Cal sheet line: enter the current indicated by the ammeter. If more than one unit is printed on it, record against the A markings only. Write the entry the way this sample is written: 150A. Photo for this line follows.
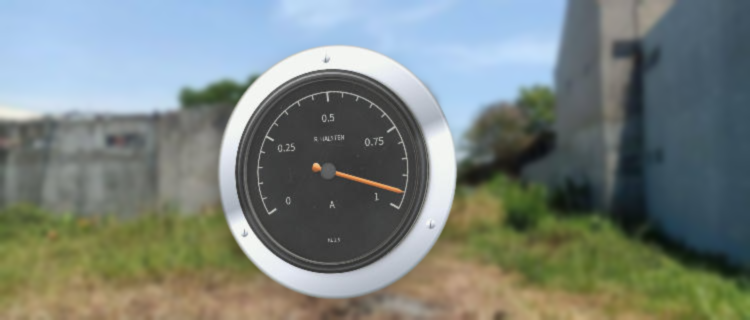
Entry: 0.95A
